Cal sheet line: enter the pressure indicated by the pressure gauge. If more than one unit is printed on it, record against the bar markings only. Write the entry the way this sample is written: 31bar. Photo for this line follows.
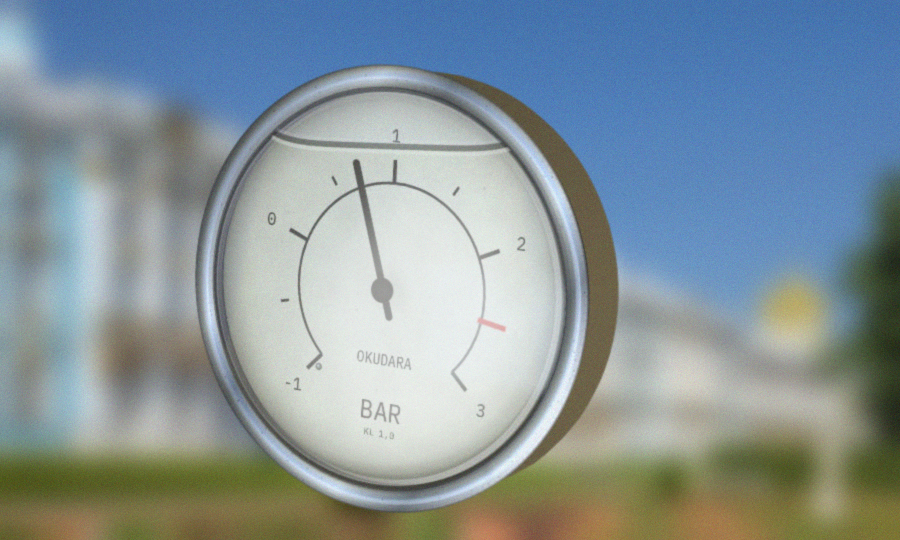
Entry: 0.75bar
